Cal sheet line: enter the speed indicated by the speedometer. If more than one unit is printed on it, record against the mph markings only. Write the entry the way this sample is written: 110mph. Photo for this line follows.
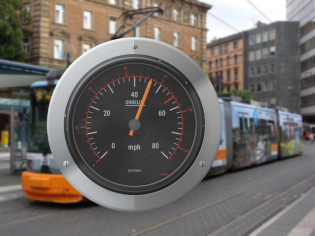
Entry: 46mph
